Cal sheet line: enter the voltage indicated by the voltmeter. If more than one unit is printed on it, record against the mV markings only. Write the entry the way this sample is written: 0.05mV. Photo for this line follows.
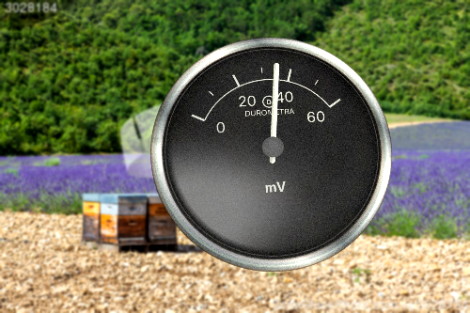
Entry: 35mV
